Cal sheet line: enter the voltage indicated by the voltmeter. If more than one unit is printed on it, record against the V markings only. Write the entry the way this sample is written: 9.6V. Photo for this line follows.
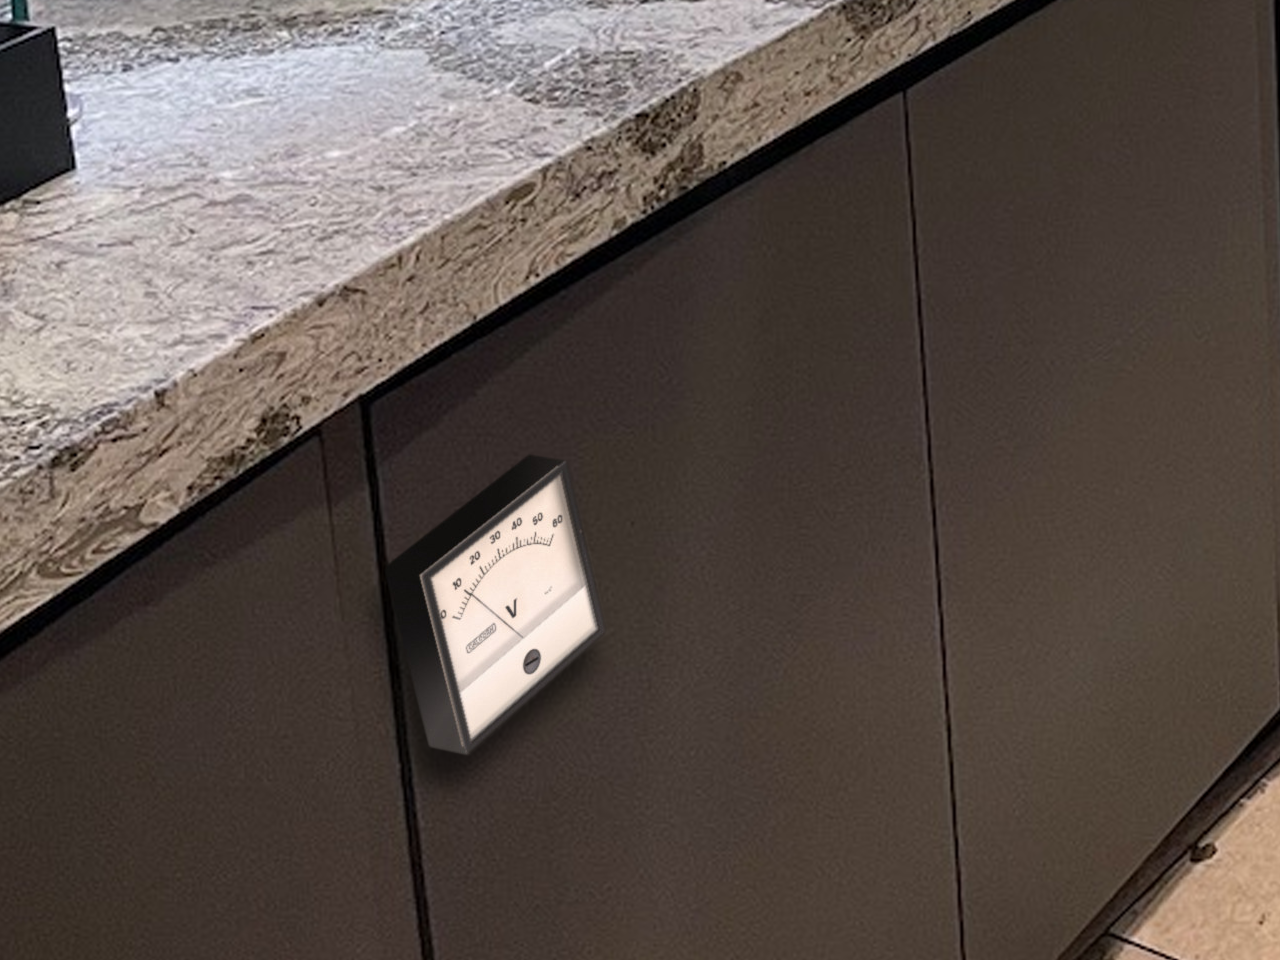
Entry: 10V
